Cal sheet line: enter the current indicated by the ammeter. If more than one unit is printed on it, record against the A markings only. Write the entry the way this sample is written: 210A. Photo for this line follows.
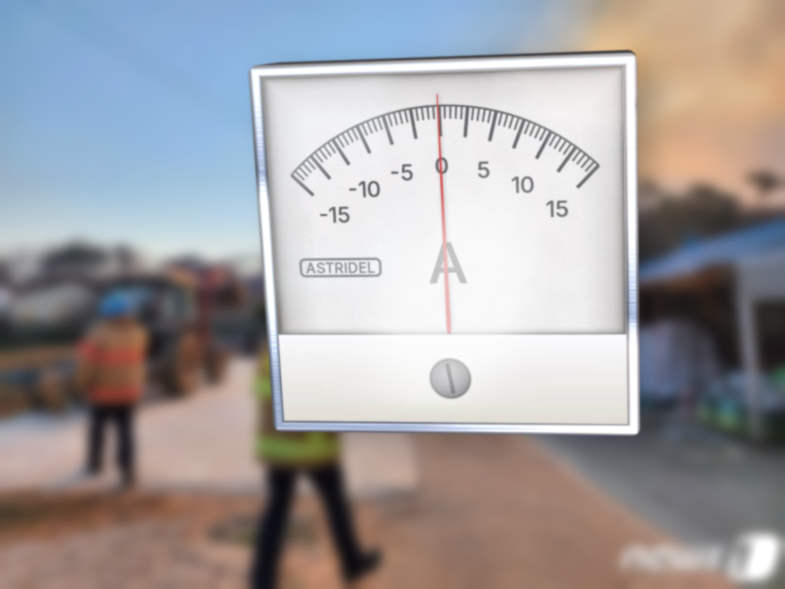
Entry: 0A
